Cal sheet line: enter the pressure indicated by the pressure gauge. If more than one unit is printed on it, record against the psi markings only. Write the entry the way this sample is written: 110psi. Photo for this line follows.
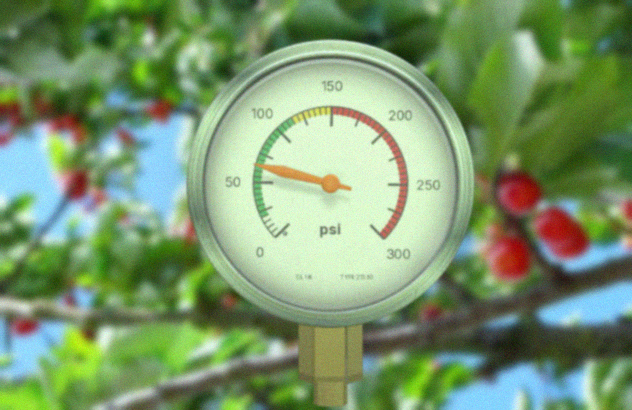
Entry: 65psi
